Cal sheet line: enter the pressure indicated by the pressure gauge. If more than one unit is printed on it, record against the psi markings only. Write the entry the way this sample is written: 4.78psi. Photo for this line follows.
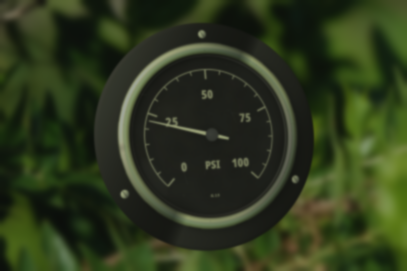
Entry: 22.5psi
